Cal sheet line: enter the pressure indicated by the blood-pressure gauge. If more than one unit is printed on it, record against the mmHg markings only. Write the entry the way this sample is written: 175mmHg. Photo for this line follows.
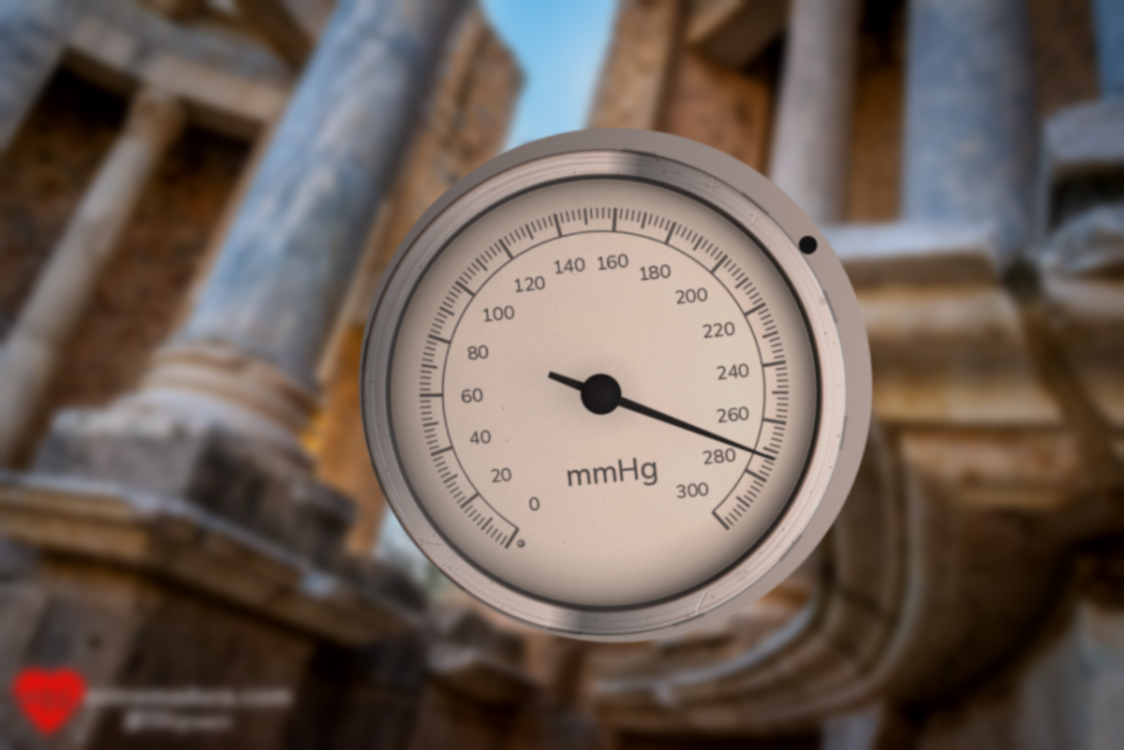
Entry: 272mmHg
